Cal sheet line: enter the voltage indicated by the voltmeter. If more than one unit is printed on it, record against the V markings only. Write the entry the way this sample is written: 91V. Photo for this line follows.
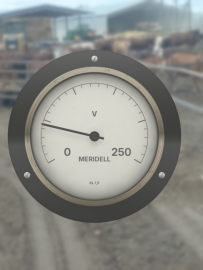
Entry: 45V
